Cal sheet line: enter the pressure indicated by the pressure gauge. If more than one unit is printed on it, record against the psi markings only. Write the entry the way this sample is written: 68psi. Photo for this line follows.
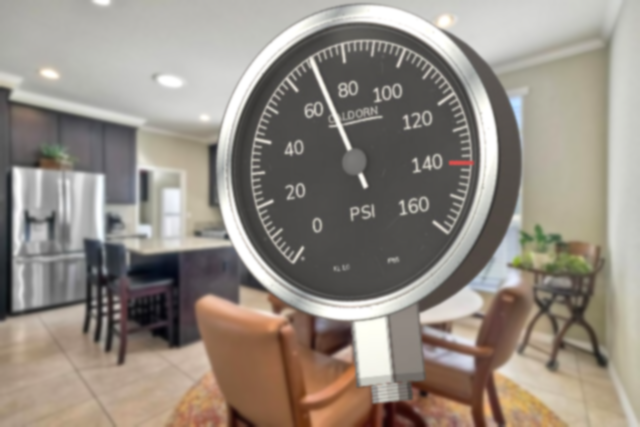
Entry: 70psi
